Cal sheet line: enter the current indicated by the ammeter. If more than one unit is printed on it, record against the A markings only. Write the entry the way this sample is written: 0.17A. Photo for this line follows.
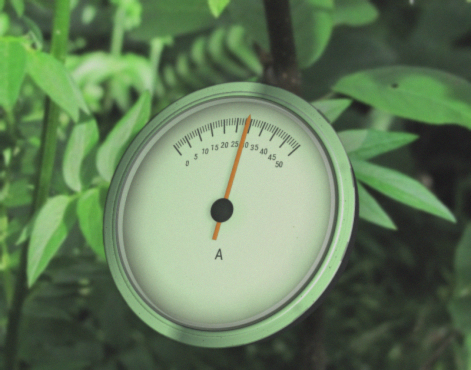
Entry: 30A
